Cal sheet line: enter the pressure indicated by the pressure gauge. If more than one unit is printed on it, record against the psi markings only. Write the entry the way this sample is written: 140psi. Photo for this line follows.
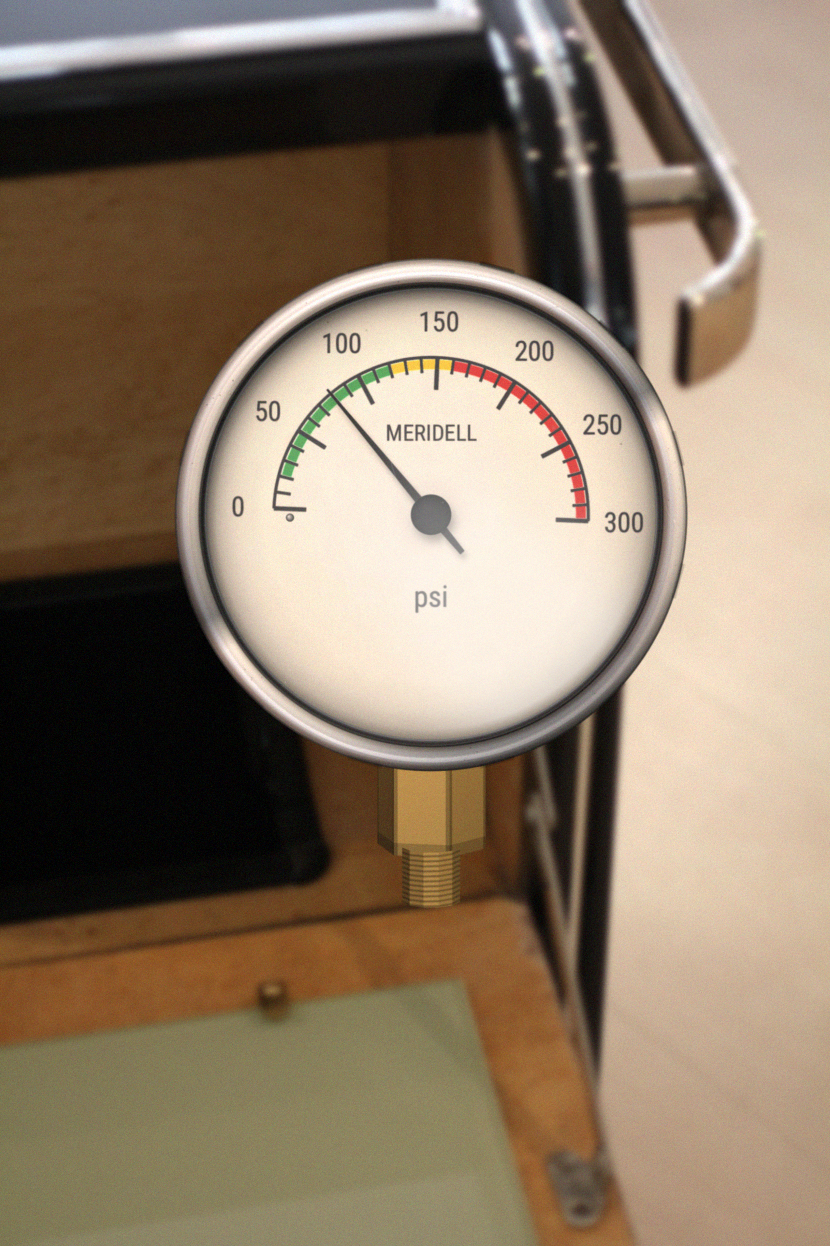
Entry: 80psi
